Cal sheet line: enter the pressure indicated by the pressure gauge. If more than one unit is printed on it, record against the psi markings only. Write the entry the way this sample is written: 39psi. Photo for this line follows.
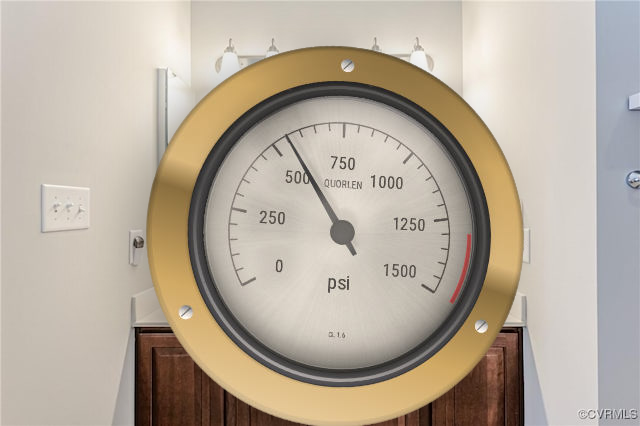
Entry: 550psi
